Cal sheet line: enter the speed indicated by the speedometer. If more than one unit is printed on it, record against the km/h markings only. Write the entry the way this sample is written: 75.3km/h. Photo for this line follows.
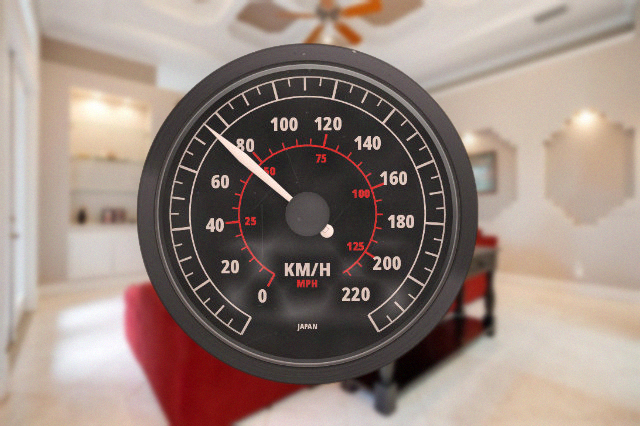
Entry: 75km/h
